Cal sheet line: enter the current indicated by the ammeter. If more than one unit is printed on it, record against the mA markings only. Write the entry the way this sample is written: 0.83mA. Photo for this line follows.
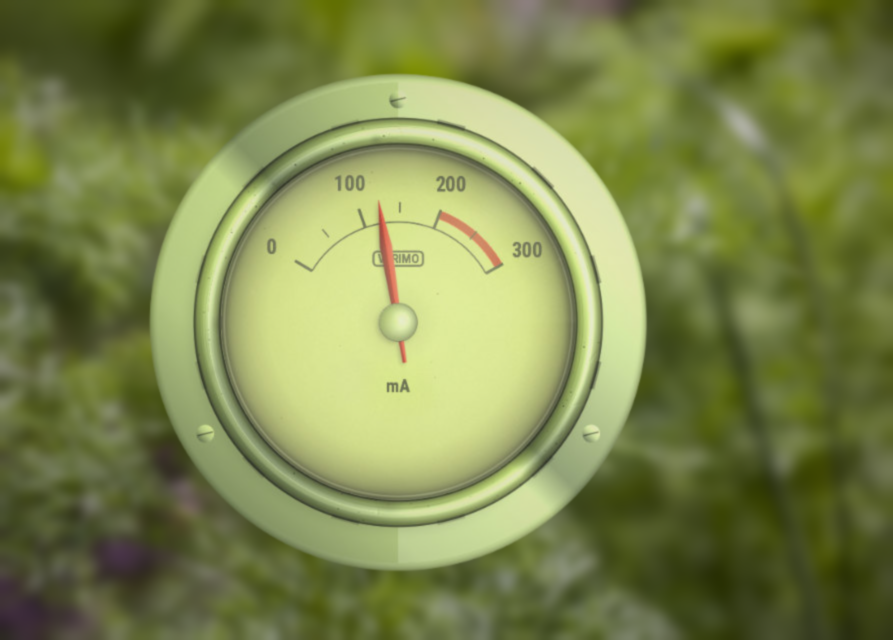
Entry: 125mA
